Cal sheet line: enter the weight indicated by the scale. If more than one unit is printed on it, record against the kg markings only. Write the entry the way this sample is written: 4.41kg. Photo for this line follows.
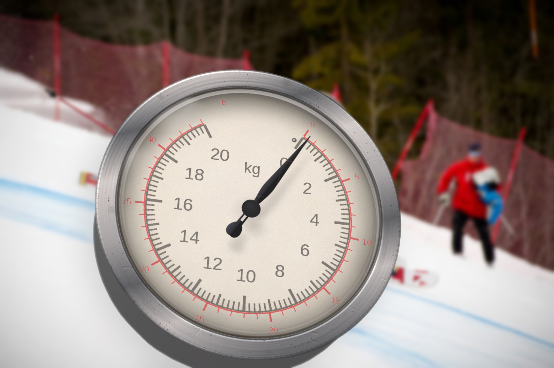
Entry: 0.2kg
